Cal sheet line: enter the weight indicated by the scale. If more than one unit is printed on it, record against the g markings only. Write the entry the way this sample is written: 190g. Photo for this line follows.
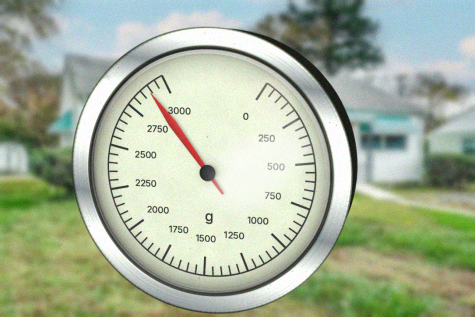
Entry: 2900g
